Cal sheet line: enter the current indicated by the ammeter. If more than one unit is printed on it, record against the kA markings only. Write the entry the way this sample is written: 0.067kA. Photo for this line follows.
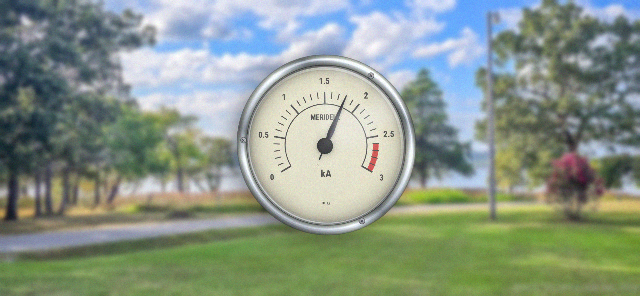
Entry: 1.8kA
